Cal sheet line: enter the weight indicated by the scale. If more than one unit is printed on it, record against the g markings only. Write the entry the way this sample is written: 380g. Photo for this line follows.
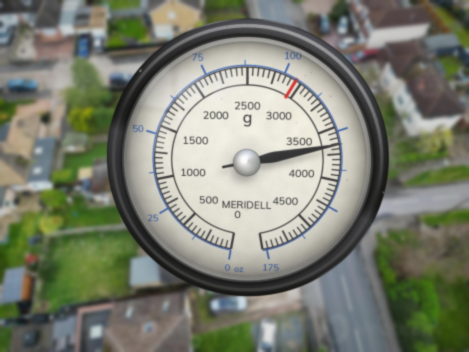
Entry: 3650g
